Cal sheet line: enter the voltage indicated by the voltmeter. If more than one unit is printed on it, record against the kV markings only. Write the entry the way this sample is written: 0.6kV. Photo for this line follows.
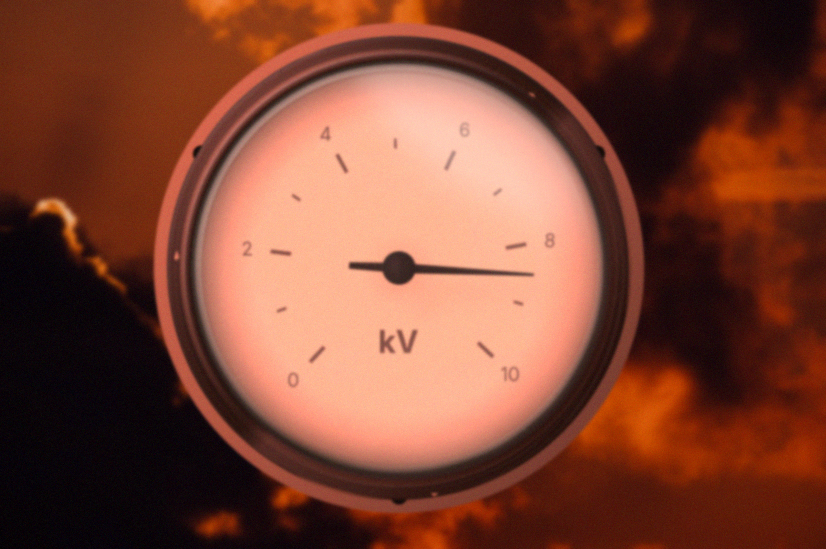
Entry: 8.5kV
